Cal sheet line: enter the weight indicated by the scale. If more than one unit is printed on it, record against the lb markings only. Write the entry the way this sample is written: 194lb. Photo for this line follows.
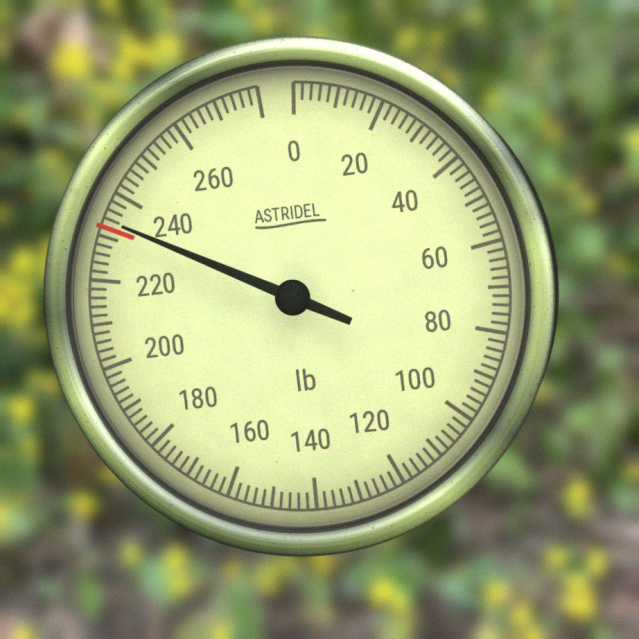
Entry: 234lb
